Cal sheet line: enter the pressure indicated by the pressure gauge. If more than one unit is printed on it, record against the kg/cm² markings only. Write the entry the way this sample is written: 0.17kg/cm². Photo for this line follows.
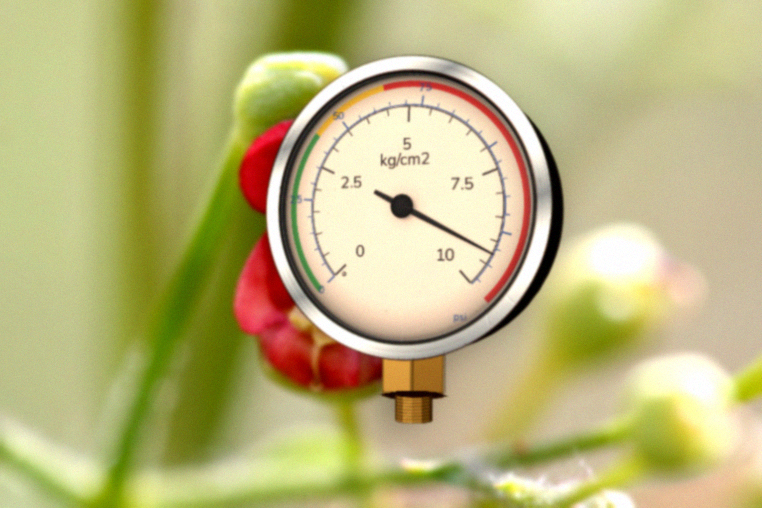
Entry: 9.25kg/cm²
